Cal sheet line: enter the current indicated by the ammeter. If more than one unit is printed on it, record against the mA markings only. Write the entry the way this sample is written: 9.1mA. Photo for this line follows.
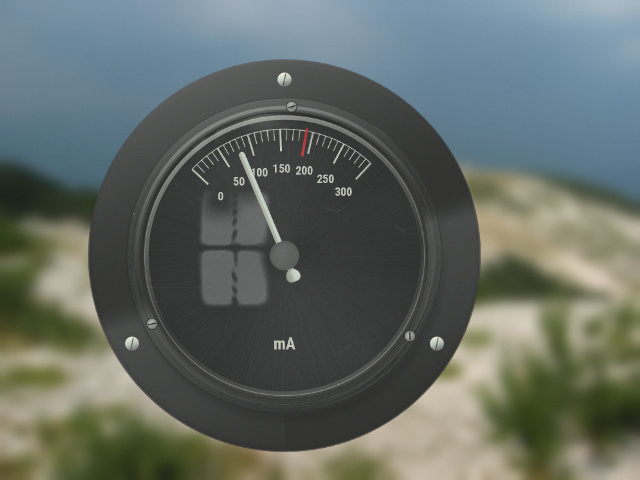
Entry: 80mA
